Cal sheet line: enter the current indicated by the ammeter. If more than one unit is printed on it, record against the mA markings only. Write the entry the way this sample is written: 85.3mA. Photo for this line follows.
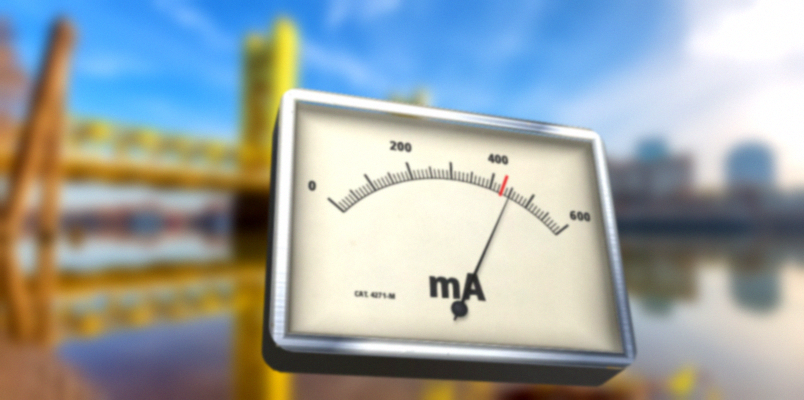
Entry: 450mA
